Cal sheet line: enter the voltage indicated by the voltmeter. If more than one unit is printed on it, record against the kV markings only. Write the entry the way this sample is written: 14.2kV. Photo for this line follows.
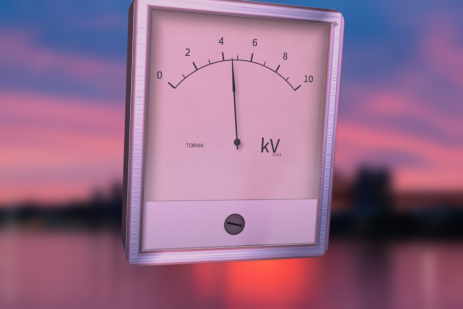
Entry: 4.5kV
